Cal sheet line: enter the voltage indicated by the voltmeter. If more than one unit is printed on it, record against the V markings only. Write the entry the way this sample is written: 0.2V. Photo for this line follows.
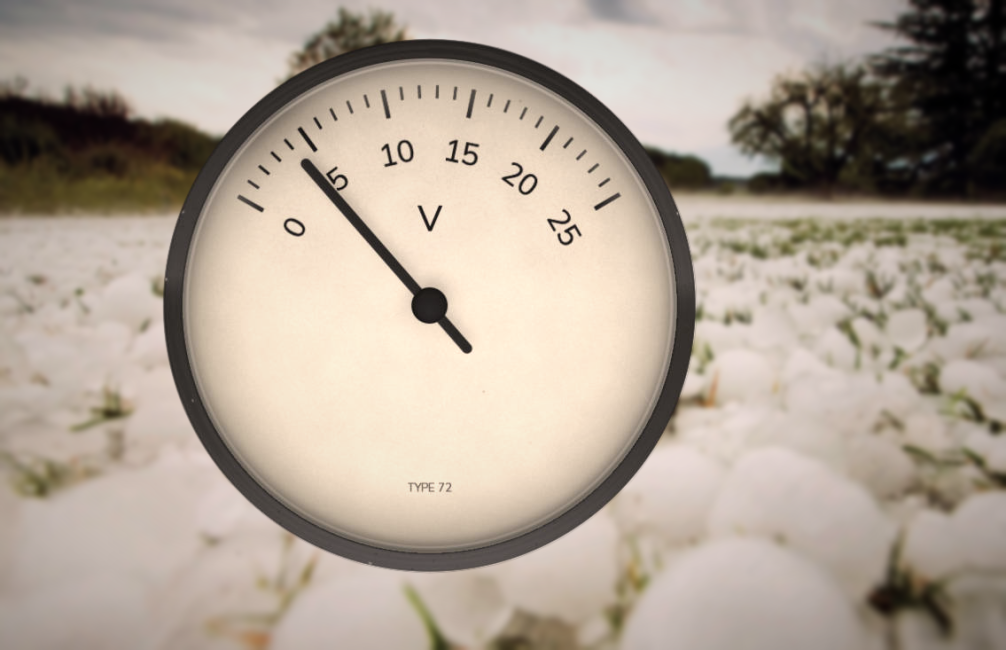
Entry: 4V
